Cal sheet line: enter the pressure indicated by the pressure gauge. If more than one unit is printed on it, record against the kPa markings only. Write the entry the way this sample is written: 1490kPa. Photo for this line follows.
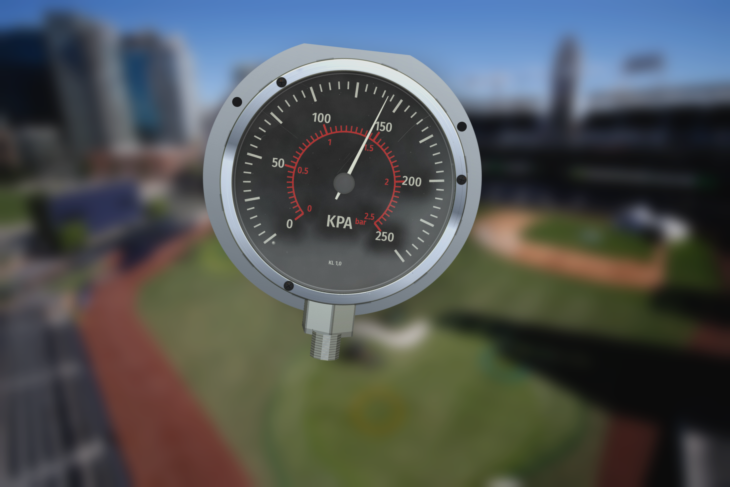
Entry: 142.5kPa
